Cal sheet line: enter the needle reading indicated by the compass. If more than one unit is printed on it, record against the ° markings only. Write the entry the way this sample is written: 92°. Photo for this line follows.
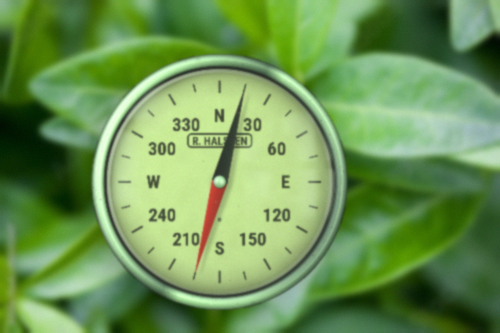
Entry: 195°
